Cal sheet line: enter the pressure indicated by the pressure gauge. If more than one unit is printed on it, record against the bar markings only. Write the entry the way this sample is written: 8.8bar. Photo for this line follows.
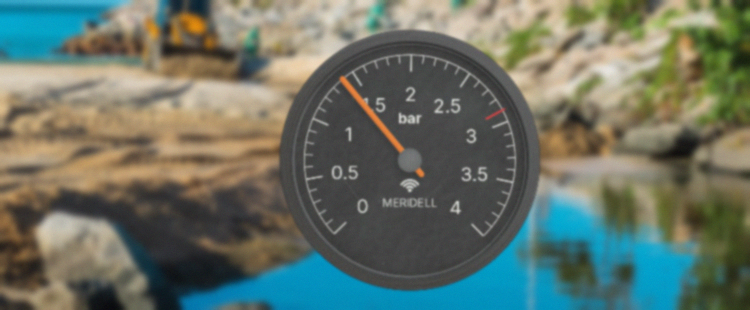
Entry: 1.4bar
